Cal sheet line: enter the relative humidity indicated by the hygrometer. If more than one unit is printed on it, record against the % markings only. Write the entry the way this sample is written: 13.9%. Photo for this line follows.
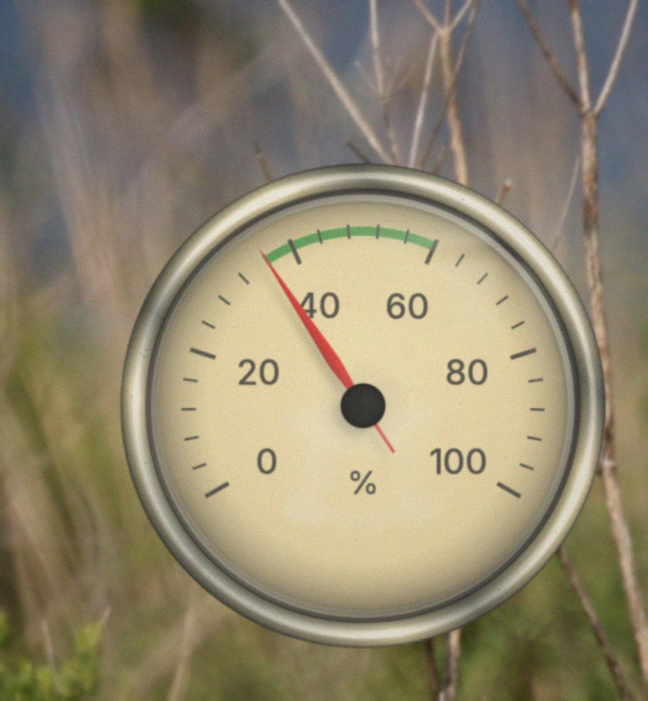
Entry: 36%
